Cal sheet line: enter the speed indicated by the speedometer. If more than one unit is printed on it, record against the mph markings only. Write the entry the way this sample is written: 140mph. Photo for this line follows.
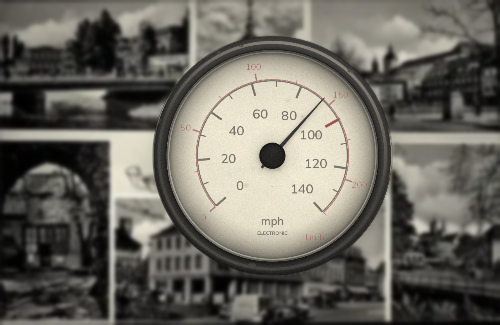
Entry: 90mph
